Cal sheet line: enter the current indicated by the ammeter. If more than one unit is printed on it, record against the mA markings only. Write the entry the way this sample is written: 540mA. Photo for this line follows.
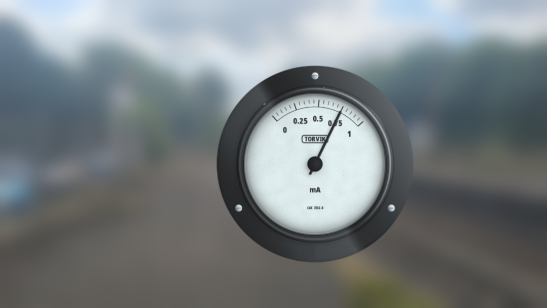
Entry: 0.75mA
